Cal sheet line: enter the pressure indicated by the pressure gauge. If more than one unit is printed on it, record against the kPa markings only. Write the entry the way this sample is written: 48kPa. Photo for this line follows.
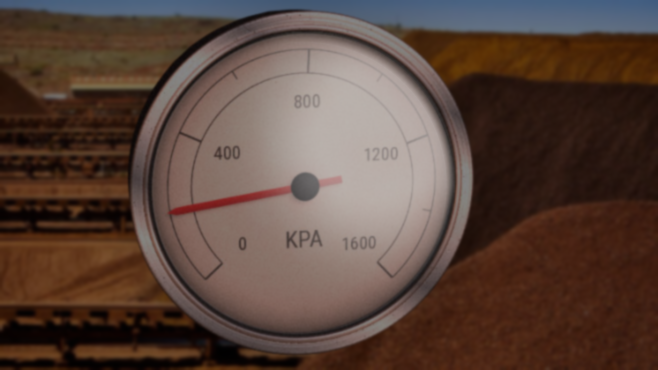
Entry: 200kPa
